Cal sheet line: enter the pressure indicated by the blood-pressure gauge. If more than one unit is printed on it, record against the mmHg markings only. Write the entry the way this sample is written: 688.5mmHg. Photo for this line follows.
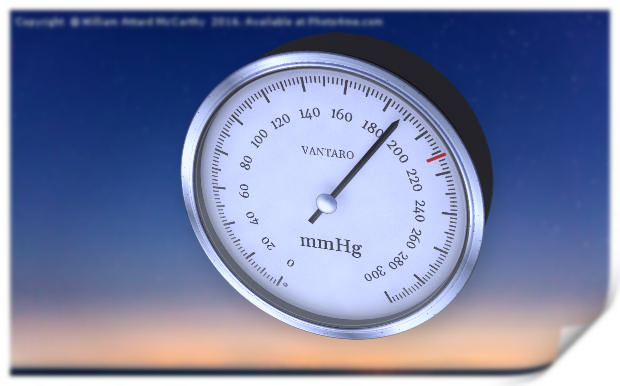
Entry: 188mmHg
